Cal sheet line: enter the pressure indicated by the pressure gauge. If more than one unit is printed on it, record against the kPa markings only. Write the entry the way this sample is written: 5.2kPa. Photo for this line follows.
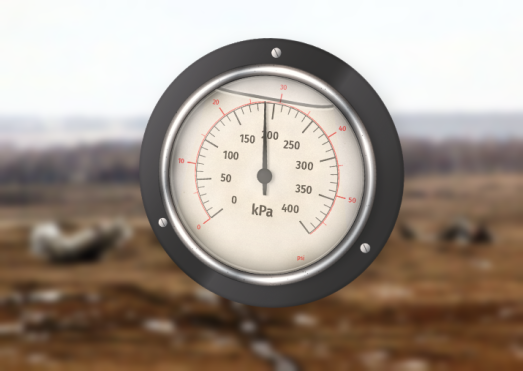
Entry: 190kPa
